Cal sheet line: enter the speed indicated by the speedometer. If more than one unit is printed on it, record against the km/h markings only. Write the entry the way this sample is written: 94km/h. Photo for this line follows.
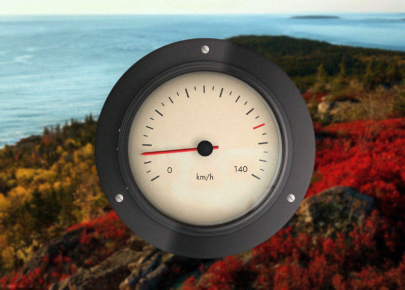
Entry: 15km/h
